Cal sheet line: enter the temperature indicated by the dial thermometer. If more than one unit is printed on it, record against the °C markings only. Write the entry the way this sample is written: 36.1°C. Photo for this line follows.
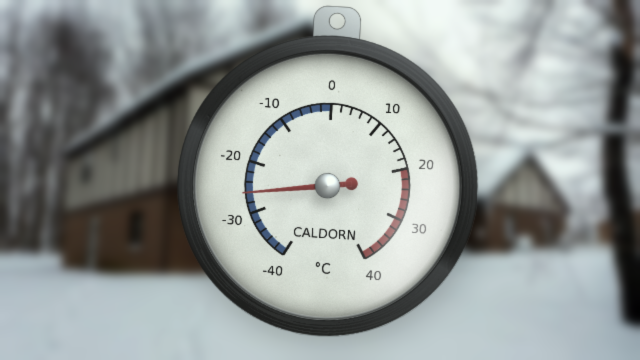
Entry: -26°C
